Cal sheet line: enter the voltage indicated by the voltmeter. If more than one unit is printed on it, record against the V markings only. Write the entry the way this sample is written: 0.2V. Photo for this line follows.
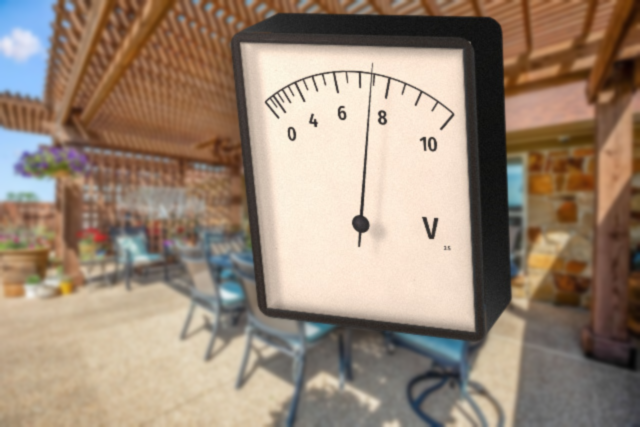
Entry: 7.5V
